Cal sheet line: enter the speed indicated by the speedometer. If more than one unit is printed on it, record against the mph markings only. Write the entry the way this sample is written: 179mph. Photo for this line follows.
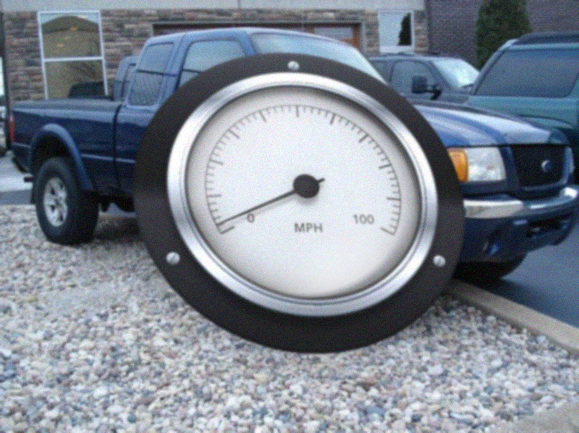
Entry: 2mph
